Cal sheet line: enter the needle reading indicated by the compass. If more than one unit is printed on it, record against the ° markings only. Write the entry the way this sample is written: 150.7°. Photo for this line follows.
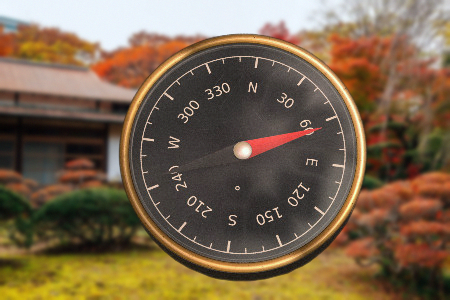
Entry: 65°
